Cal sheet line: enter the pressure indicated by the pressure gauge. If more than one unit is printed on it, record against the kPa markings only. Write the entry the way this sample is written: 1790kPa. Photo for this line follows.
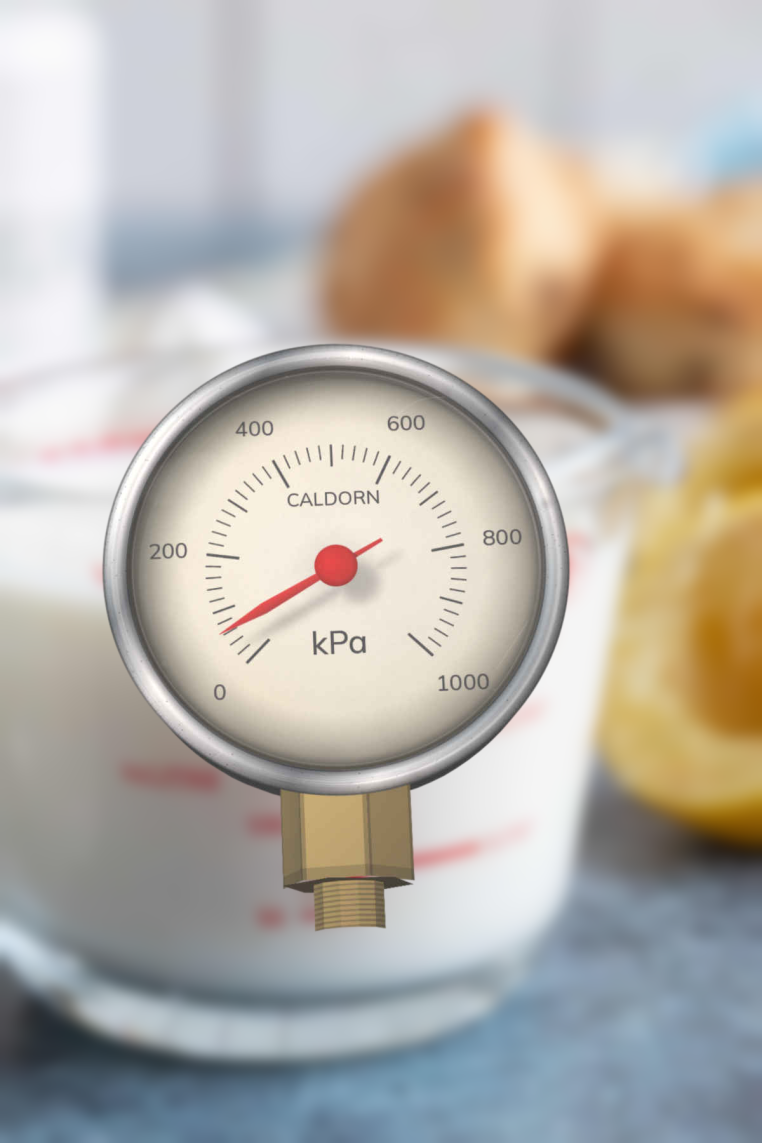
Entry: 60kPa
